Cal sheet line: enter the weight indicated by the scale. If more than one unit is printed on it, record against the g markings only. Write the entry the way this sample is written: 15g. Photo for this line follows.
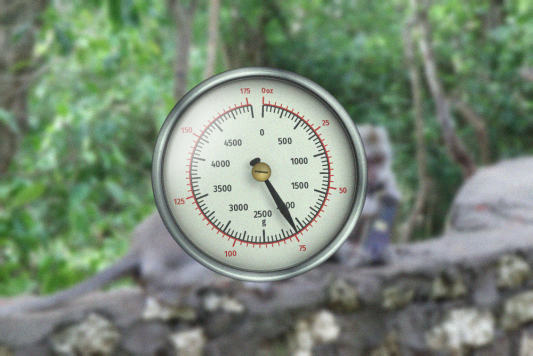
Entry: 2100g
